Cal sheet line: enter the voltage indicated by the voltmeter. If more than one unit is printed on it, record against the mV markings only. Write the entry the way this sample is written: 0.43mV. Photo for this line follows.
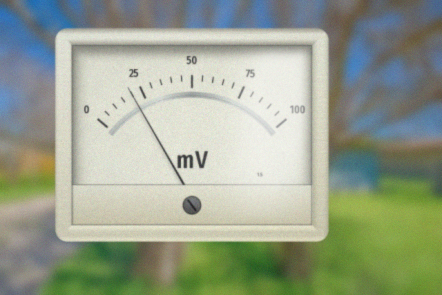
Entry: 20mV
